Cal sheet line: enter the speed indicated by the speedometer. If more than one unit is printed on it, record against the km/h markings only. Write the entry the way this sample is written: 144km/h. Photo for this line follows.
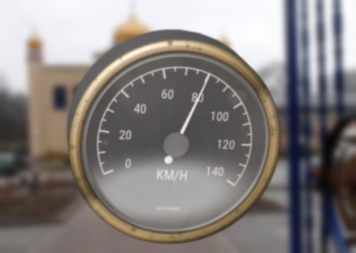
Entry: 80km/h
